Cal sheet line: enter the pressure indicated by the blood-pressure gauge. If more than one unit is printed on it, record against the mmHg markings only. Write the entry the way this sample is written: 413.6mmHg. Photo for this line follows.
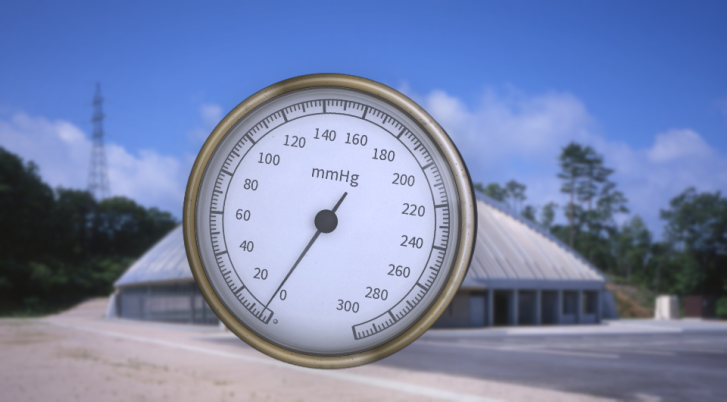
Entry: 4mmHg
